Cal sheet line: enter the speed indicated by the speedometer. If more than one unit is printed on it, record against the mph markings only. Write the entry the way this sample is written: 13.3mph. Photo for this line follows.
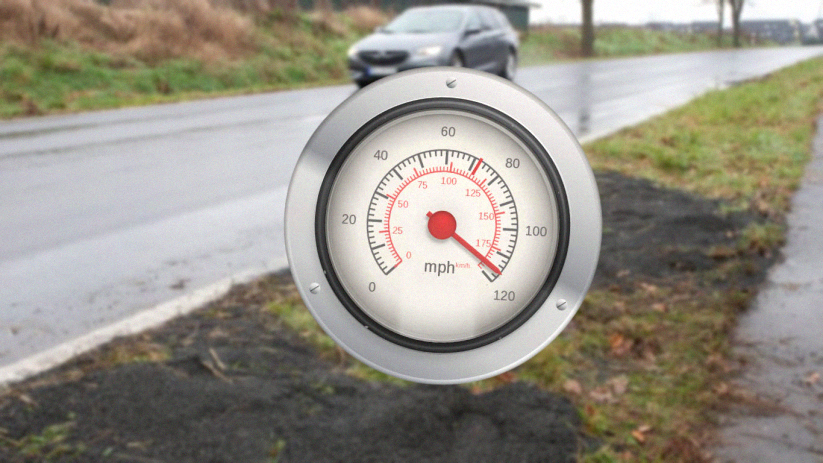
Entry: 116mph
